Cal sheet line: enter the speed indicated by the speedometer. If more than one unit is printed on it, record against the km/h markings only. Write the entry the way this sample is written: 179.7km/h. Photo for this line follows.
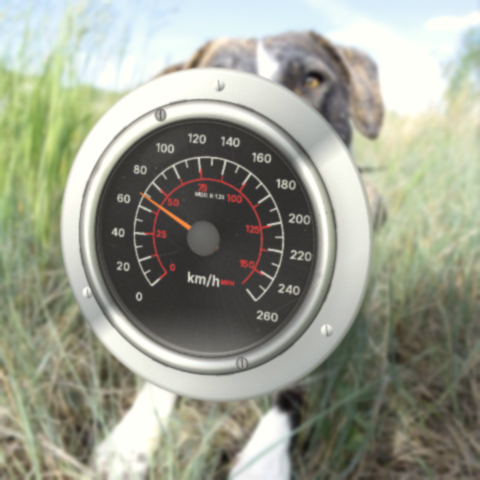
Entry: 70km/h
